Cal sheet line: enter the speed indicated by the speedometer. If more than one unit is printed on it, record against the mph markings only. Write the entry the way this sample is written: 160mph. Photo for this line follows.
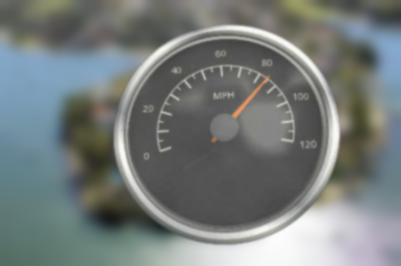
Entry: 85mph
